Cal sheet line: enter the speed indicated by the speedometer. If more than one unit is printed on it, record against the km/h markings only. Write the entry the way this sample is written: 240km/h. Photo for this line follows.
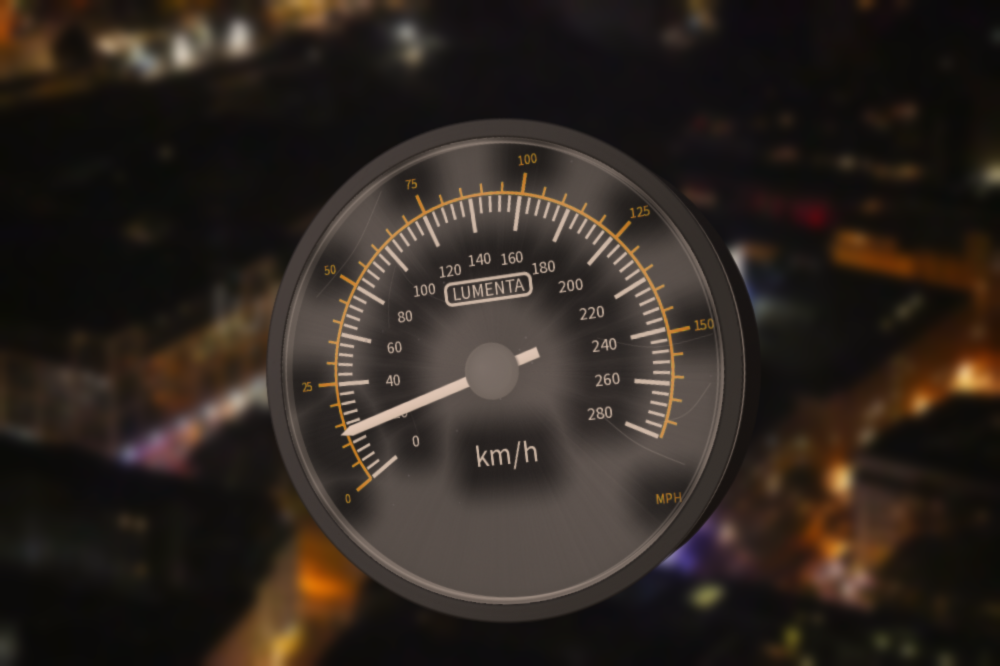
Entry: 20km/h
